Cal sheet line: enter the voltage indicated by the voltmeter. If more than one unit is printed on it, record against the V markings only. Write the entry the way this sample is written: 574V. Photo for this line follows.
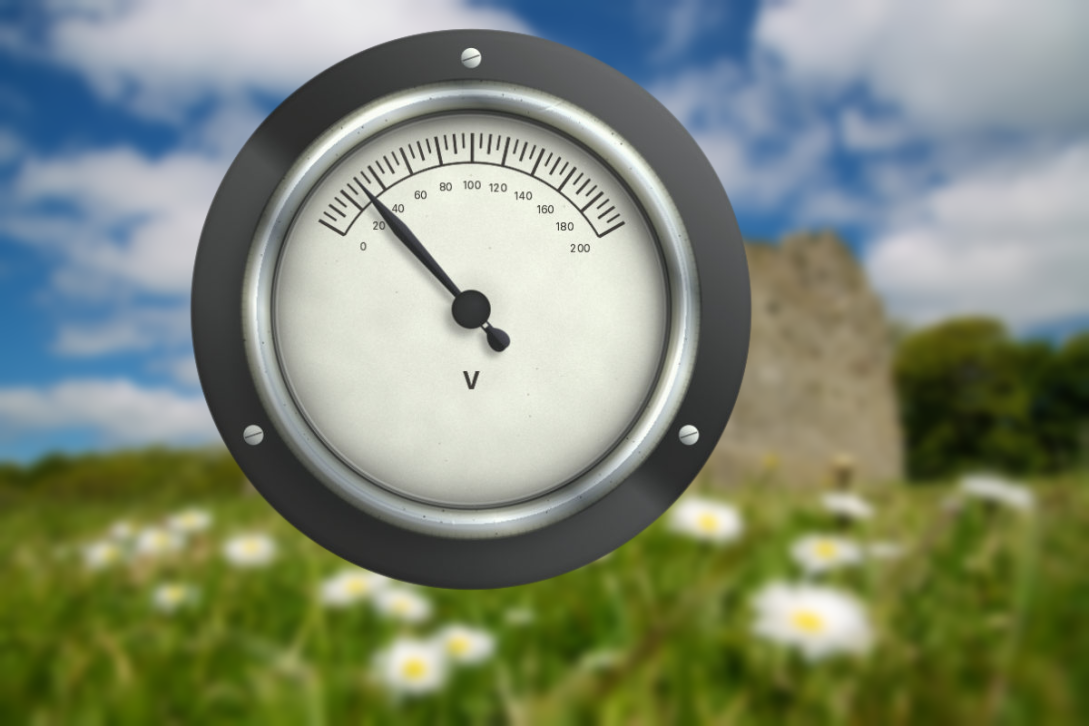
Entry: 30V
